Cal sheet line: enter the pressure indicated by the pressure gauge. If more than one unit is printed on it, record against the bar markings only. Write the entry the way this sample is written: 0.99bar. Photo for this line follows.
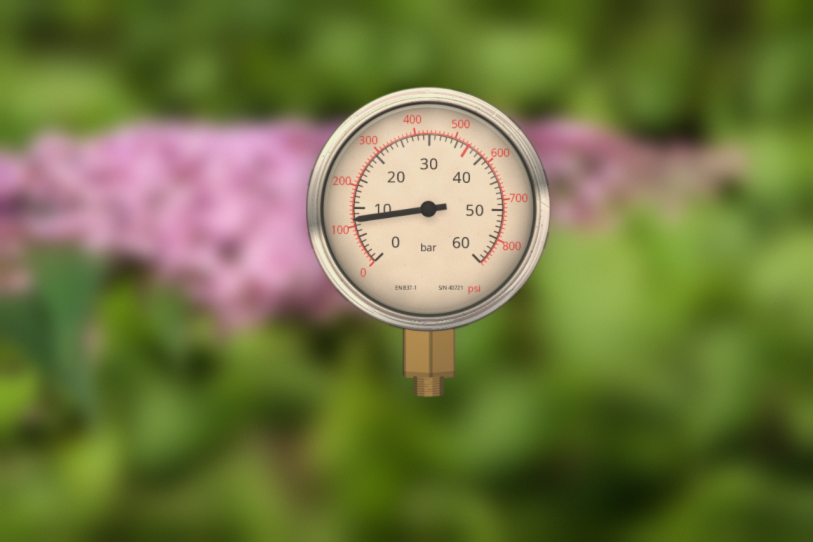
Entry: 8bar
